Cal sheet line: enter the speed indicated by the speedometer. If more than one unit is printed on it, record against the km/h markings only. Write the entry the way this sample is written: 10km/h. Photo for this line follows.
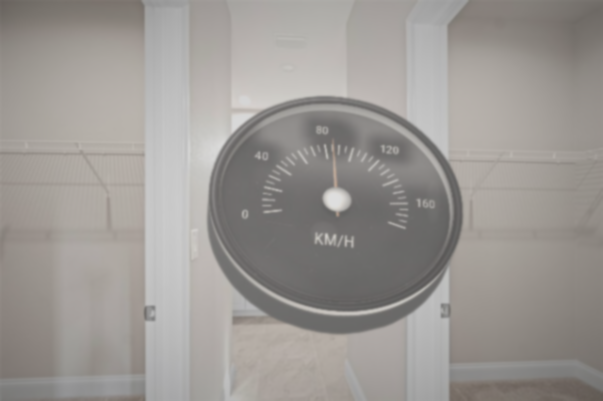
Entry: 85km/h
